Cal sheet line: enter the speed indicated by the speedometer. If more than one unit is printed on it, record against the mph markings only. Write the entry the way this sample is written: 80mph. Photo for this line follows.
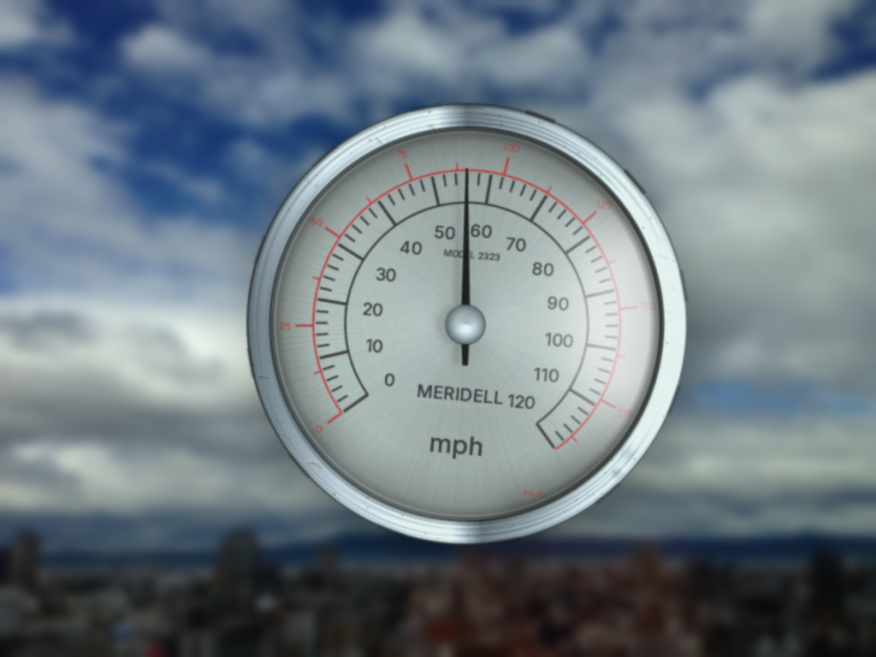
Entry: 56mph
